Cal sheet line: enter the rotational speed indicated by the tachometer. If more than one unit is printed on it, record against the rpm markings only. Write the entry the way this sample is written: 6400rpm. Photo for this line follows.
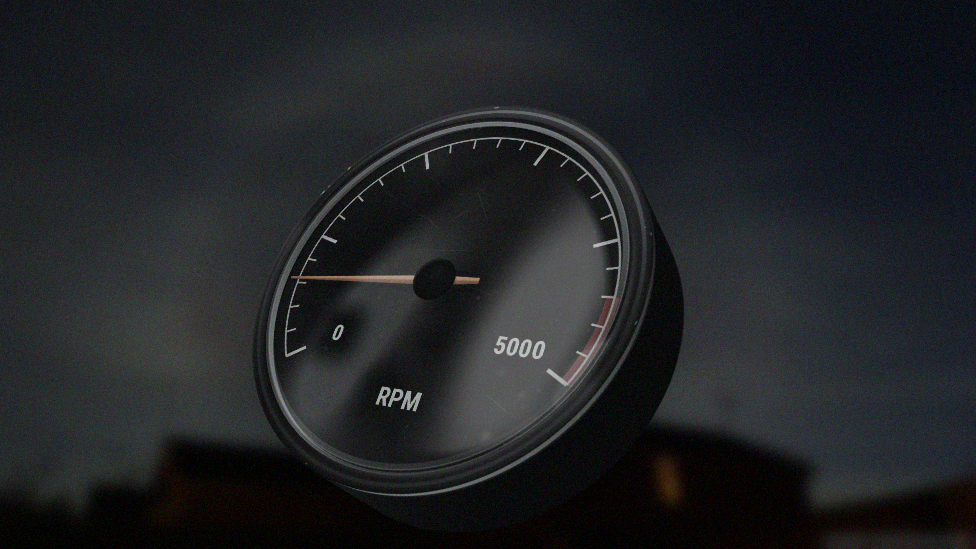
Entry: 600rpm
